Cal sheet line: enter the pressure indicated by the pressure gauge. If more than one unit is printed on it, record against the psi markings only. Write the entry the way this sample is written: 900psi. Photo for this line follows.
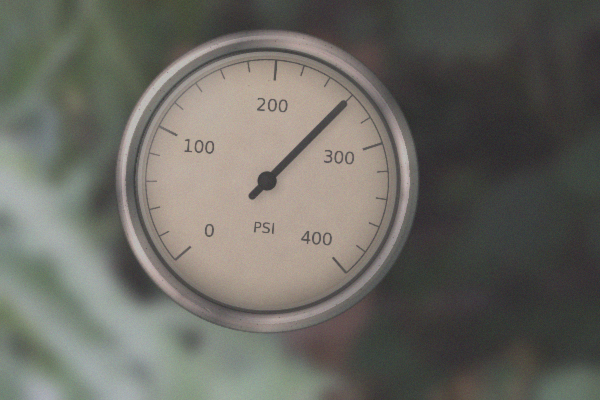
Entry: 260psi
